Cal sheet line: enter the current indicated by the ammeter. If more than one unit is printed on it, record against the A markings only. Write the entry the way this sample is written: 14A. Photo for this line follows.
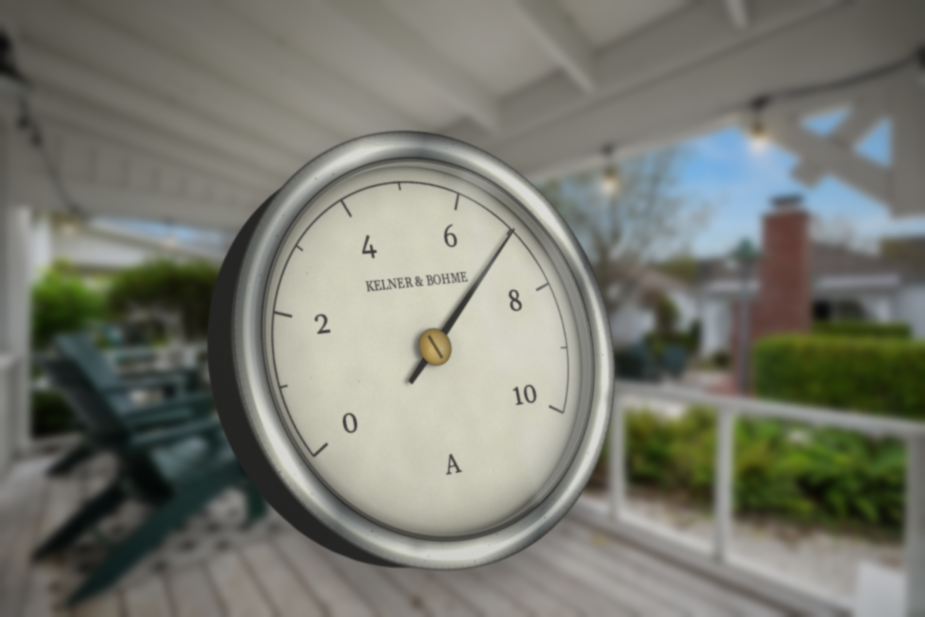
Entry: 7A
